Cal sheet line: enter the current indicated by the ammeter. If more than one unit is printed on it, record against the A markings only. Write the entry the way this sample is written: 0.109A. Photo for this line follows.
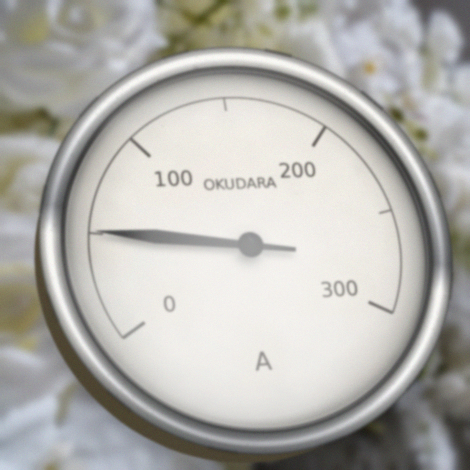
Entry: 50A
